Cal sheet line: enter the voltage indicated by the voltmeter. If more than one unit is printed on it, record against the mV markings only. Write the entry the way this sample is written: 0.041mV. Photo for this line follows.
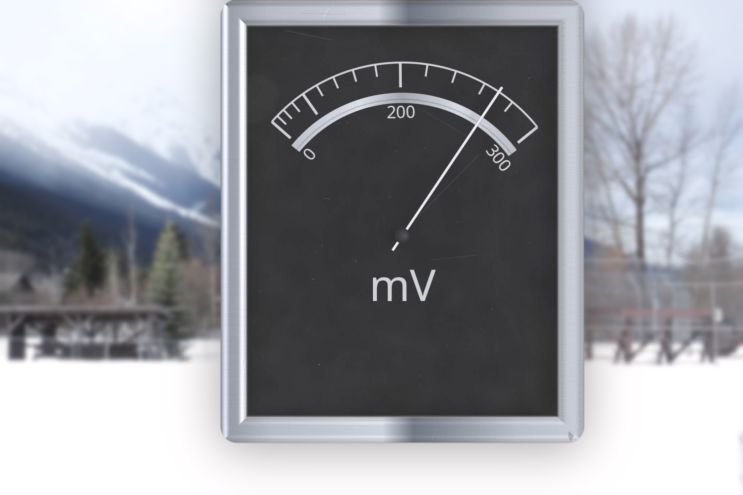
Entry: 270mV
